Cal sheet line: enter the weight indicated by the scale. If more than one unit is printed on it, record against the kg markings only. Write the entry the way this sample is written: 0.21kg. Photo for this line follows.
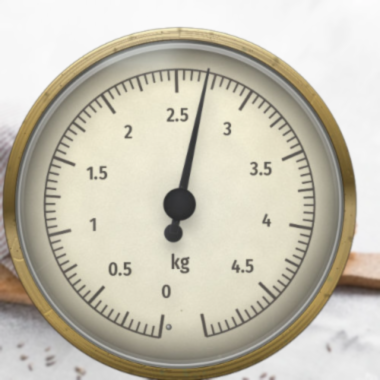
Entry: 2.7kg
